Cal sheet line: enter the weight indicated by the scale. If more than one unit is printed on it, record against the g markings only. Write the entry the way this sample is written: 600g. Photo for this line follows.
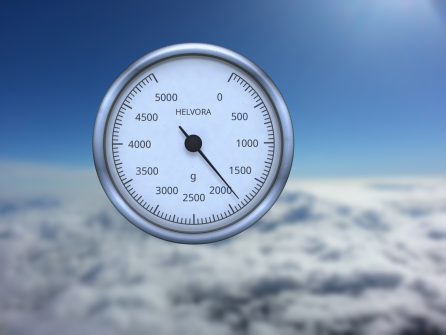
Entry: 1850g
